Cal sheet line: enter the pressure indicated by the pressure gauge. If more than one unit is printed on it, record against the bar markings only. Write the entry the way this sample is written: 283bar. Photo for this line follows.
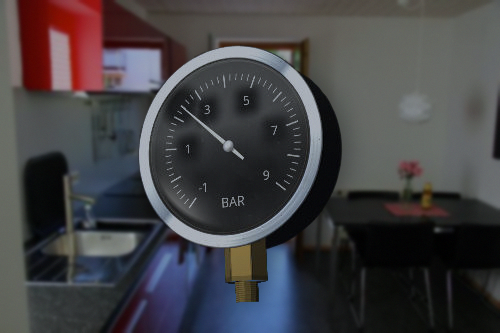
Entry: 2.4bar
